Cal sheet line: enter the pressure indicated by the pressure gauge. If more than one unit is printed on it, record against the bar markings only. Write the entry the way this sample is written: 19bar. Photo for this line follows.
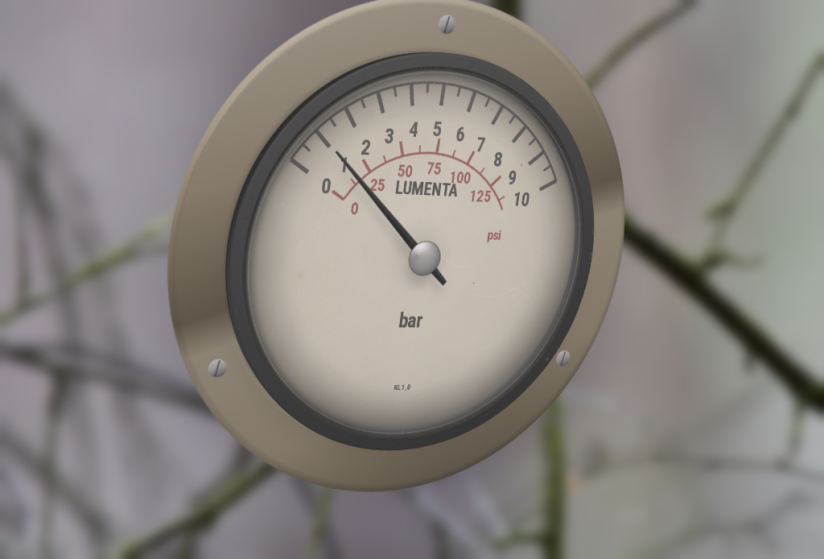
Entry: 1bar
